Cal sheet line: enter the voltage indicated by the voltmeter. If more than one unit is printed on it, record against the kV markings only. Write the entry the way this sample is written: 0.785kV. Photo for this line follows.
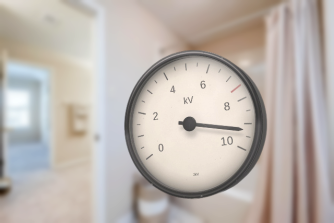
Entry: 9.25kV
